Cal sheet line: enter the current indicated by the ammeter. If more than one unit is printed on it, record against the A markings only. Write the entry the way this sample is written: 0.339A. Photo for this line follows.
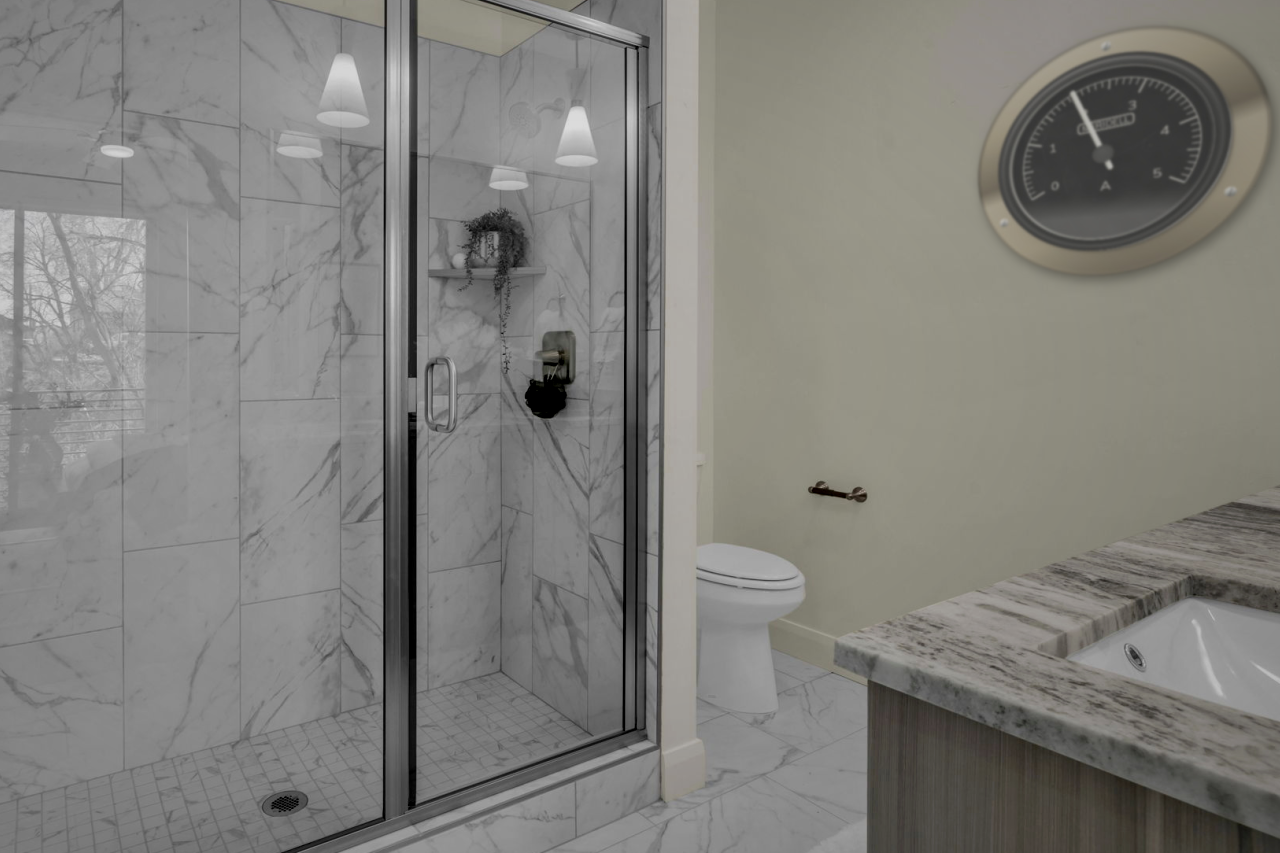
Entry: 2A
